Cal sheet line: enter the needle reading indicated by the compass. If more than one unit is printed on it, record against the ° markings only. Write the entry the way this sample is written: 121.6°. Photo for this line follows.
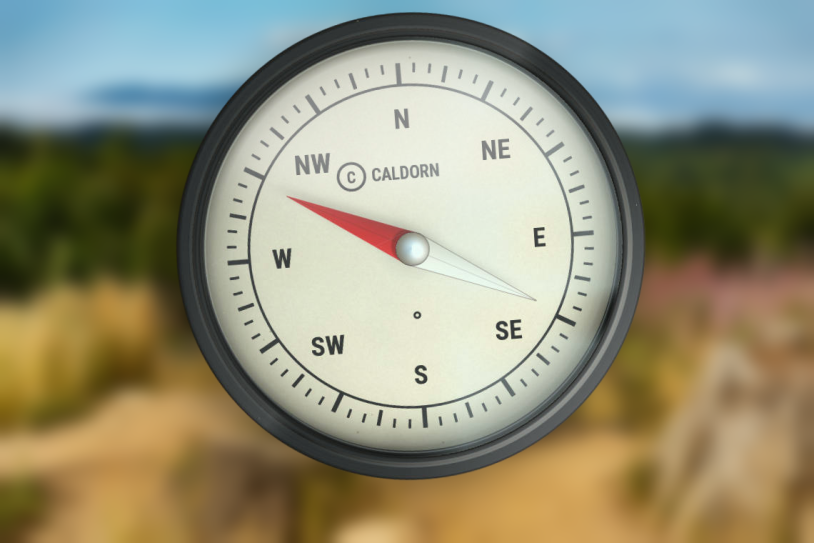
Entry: 297.5°
